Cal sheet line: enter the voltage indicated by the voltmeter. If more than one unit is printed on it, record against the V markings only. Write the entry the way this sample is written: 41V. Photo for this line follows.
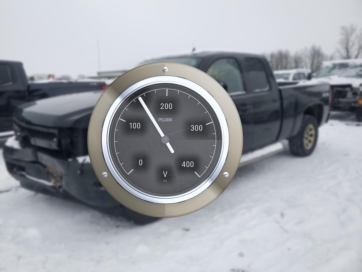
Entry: 150V
